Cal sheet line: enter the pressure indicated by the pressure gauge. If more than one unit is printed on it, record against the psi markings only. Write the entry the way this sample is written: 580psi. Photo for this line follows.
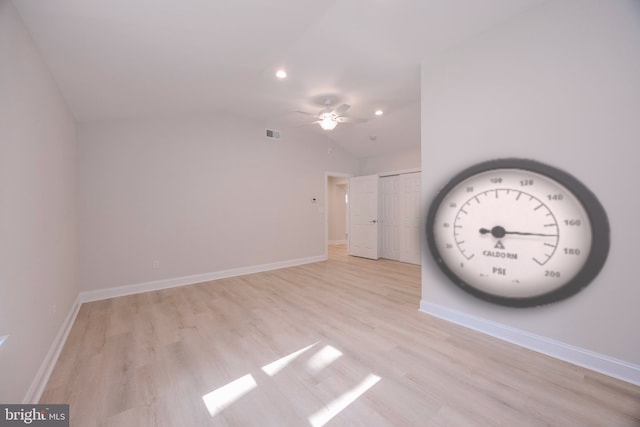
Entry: 170psi
